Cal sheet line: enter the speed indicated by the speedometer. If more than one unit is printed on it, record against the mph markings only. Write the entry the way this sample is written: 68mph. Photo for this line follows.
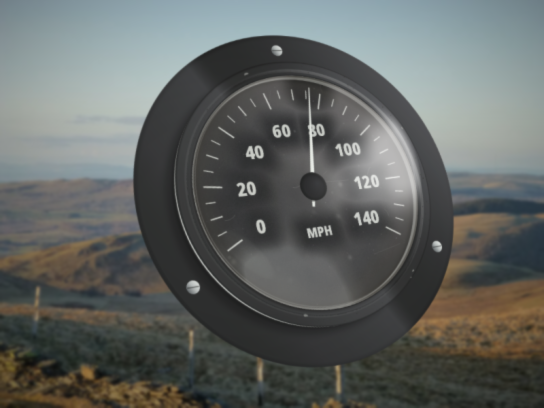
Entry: 75mph
